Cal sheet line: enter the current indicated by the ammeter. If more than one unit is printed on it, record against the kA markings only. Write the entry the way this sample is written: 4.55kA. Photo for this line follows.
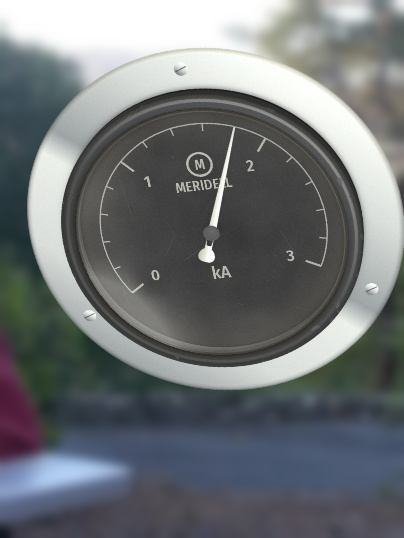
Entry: 1.8kA
